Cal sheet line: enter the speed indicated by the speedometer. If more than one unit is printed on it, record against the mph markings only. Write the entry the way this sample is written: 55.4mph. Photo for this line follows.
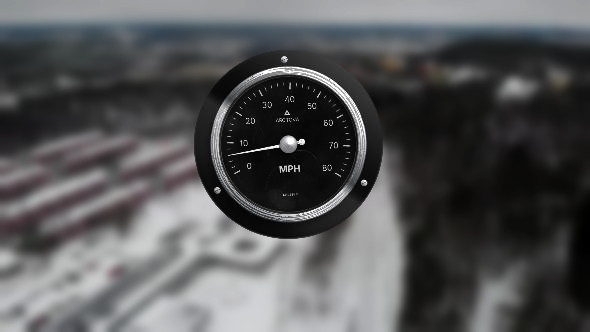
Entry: 6mph
